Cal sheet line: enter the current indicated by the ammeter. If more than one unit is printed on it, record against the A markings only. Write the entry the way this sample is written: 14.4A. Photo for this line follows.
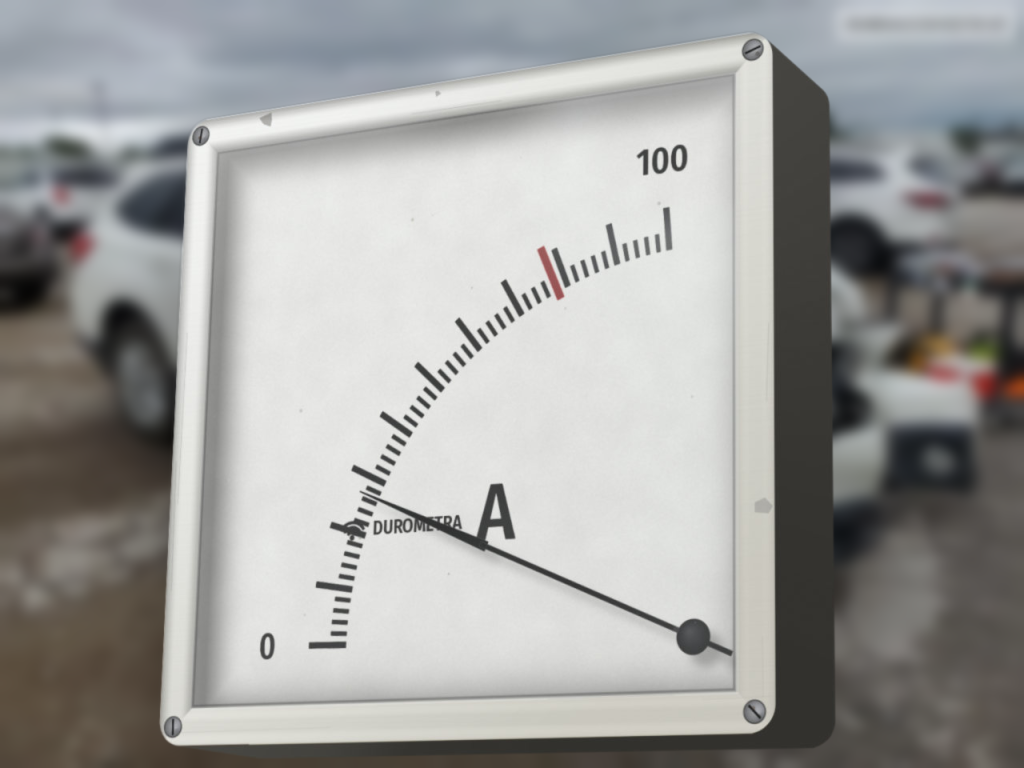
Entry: 27A
